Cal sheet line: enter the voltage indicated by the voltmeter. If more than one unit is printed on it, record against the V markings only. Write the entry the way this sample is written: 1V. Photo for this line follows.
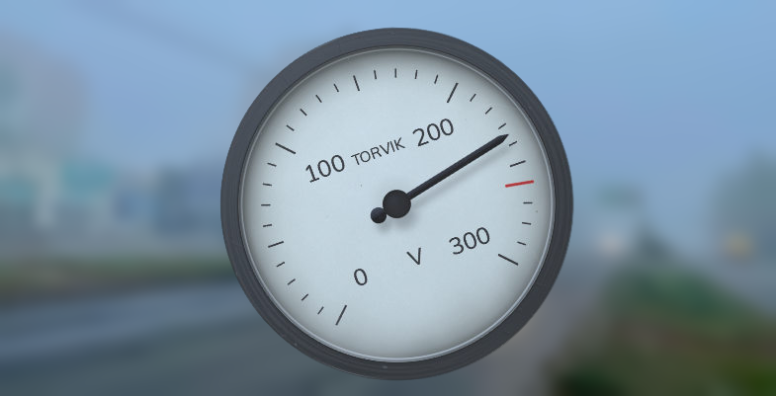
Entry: 235V
